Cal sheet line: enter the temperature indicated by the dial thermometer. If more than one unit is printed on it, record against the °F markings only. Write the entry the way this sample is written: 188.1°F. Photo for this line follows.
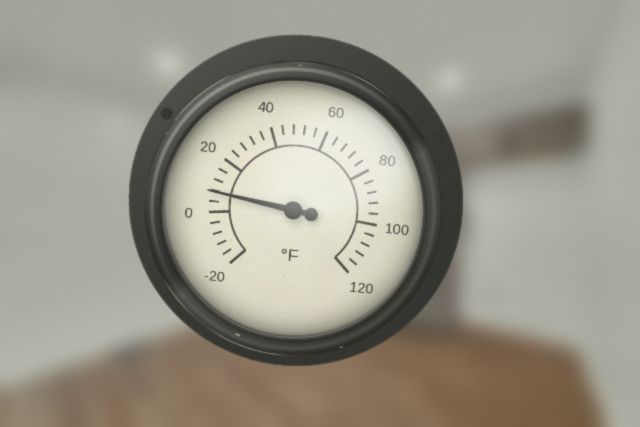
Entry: 8°F
